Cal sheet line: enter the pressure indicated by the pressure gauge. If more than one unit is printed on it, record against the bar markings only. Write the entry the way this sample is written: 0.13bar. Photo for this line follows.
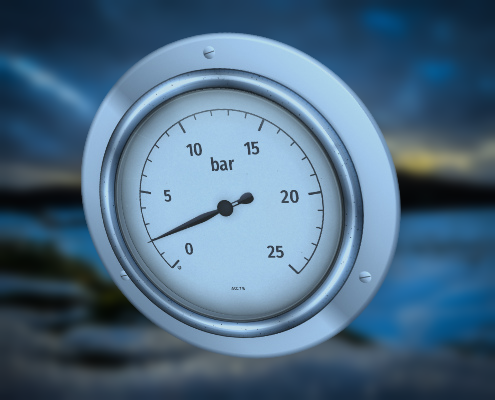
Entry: 2bar
